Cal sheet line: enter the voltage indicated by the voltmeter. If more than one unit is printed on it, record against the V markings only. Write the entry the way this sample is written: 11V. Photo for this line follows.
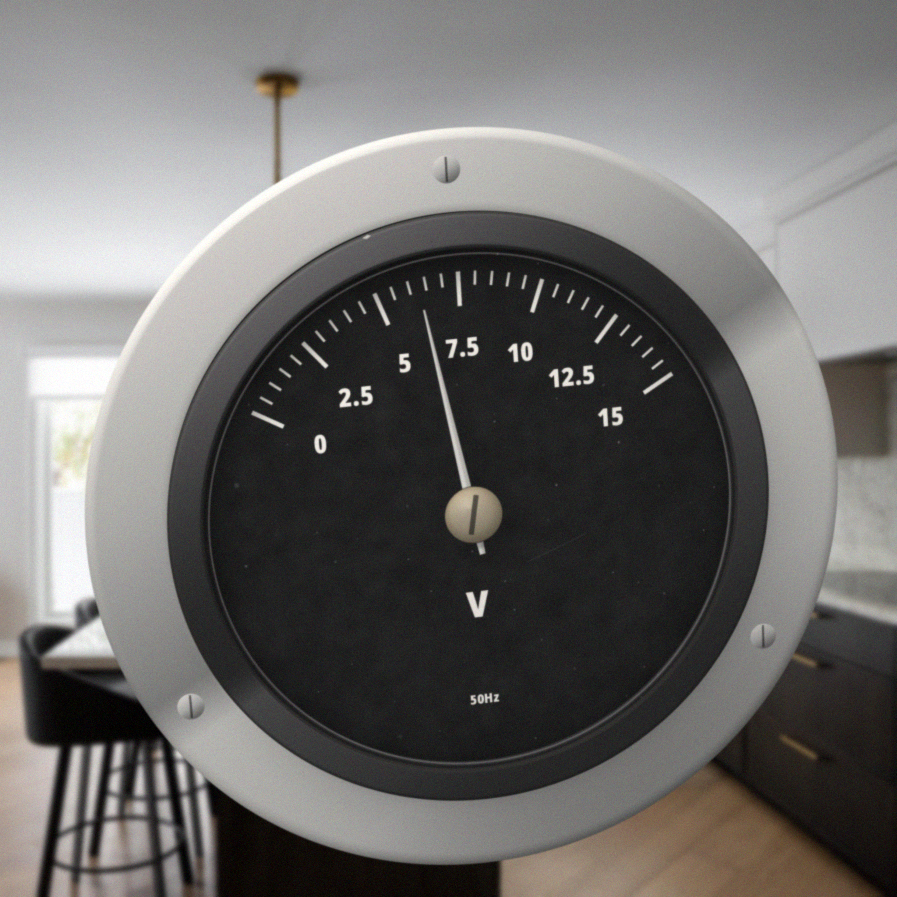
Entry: 6.25V
